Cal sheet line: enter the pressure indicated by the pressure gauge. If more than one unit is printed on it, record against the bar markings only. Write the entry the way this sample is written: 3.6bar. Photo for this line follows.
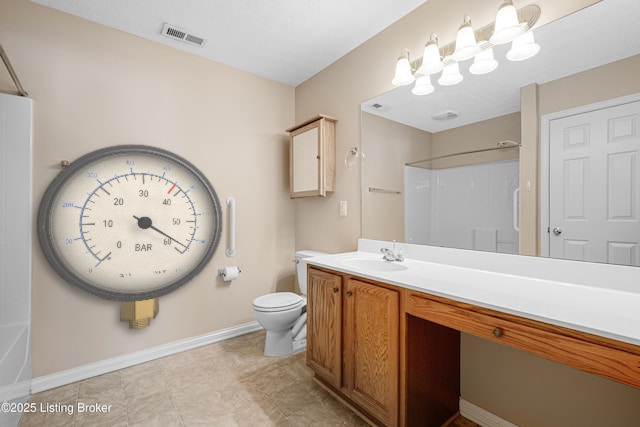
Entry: 58bar
